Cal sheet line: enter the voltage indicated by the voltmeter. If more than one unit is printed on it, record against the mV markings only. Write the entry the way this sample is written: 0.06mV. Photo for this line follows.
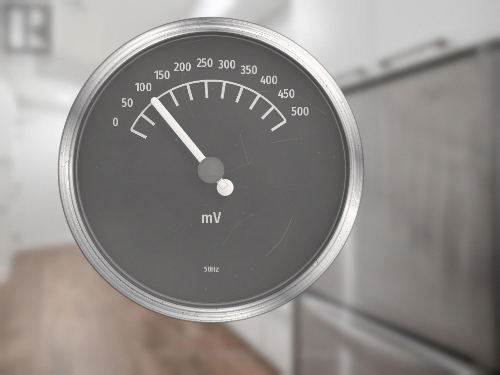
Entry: 100mV
